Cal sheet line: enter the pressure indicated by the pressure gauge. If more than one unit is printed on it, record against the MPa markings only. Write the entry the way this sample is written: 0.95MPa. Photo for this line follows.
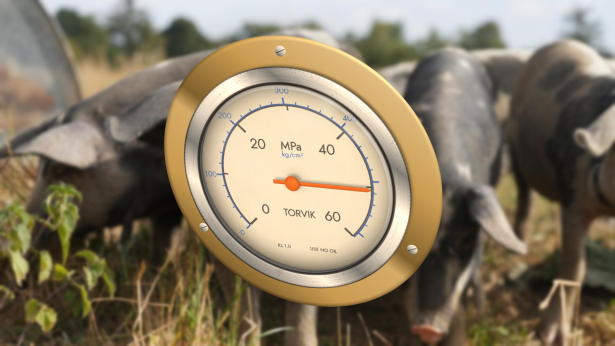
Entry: 50MPa
